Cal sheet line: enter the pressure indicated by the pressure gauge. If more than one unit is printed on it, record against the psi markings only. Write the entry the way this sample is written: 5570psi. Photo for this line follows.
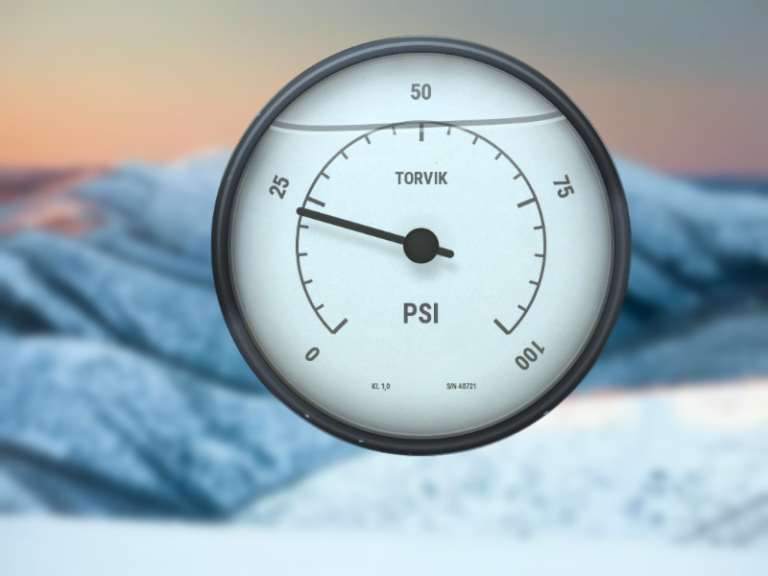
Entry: 22.5psi
